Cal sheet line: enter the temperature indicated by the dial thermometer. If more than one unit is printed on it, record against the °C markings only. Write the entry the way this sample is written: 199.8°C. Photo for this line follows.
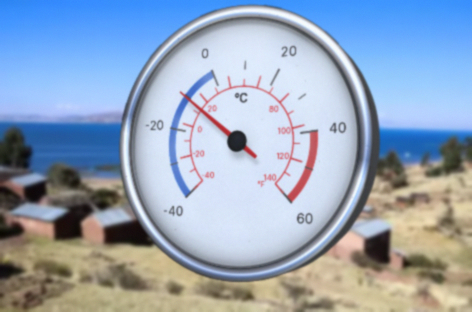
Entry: -10°C
